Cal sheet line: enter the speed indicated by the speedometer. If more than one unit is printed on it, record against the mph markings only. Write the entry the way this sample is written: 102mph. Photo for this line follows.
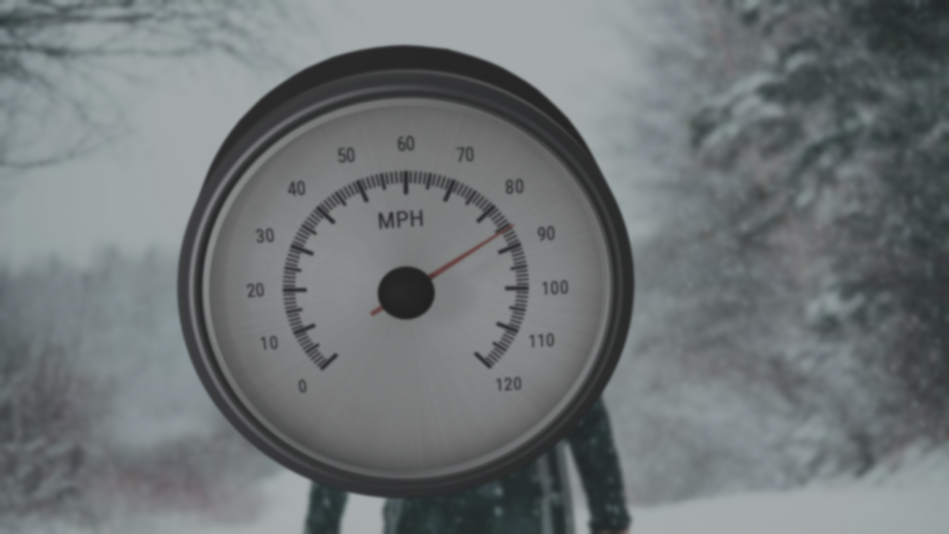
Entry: 85mph
